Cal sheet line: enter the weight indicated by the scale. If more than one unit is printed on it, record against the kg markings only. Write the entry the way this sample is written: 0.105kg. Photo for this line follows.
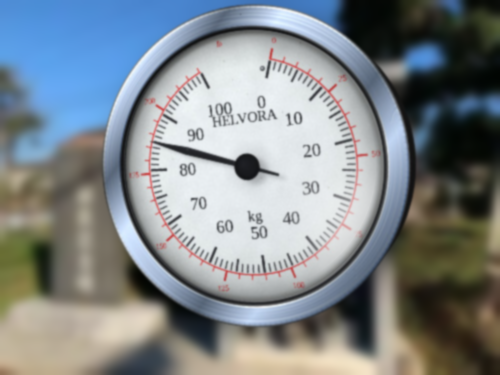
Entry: 85kg
